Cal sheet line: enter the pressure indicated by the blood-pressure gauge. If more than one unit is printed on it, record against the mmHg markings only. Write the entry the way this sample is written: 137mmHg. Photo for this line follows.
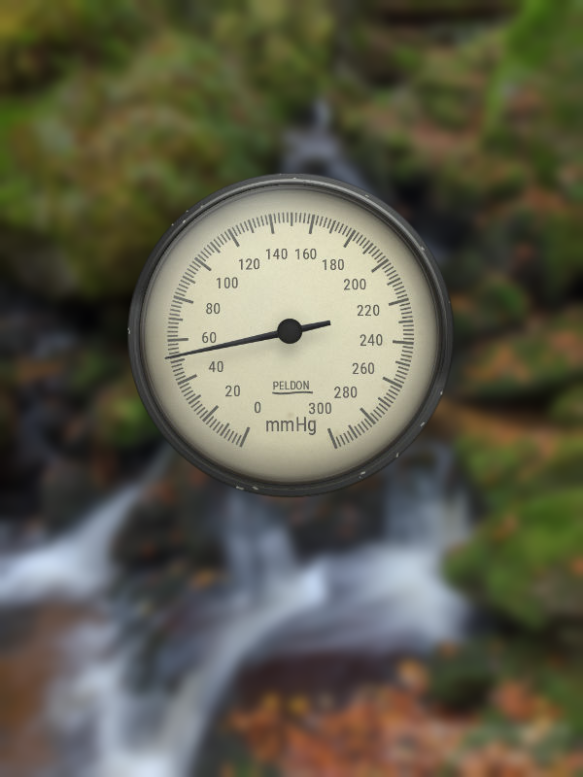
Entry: 52mmHg
